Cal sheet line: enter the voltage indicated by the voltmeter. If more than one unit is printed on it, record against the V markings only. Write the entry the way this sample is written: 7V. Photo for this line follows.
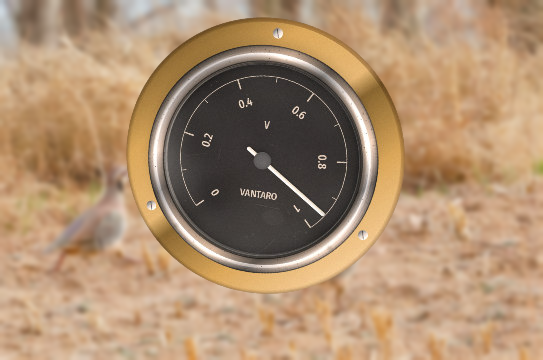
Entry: 0.95V
